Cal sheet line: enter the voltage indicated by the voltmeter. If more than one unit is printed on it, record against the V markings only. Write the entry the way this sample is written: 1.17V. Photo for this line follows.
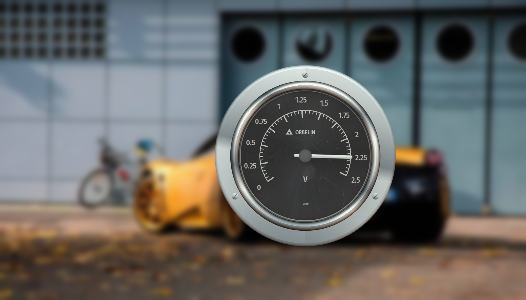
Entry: 2.25V
